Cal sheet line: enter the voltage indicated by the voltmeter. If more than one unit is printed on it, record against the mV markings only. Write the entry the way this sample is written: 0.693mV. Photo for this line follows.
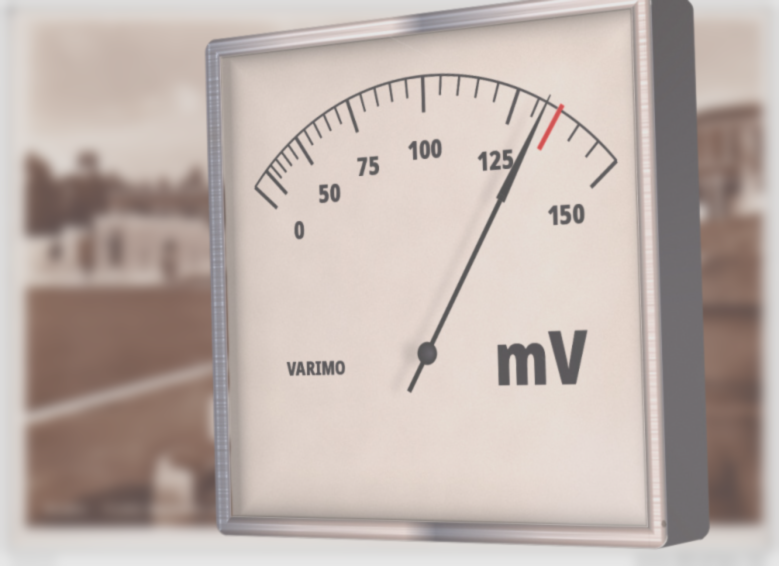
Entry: 132.5mV
